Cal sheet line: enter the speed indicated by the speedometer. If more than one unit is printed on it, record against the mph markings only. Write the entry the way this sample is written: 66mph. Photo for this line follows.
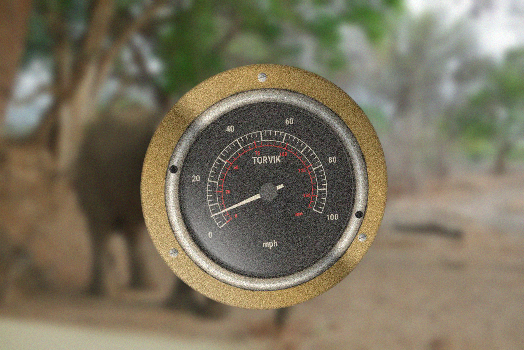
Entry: 6mph
